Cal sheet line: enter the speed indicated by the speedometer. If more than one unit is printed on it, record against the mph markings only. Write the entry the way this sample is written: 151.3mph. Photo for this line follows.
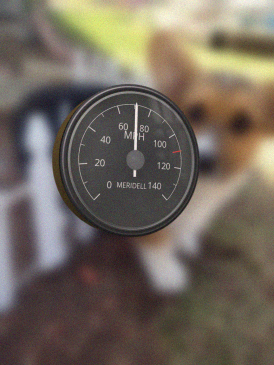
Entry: 70mph
